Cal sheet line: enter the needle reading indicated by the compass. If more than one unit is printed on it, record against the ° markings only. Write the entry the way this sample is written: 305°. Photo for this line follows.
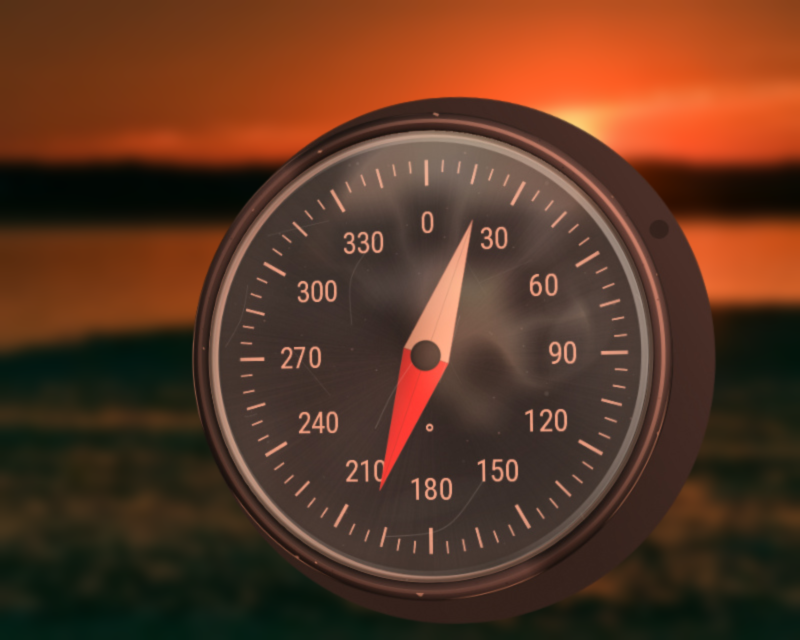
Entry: 200°
